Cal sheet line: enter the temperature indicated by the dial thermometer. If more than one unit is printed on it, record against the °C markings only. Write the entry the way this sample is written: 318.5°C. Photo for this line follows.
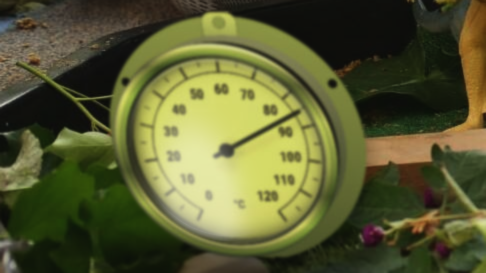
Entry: 85°C
